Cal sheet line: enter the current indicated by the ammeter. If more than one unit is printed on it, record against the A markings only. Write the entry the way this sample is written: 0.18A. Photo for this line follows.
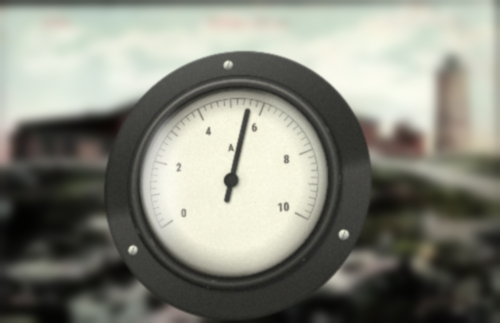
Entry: 5.6A
